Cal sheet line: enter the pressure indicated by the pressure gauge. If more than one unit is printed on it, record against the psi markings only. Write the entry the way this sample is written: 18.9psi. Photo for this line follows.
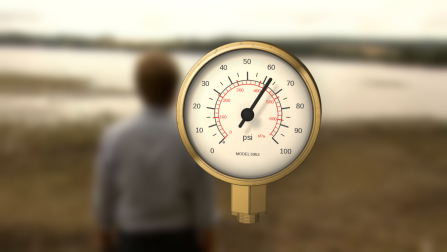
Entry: 62.5psi
